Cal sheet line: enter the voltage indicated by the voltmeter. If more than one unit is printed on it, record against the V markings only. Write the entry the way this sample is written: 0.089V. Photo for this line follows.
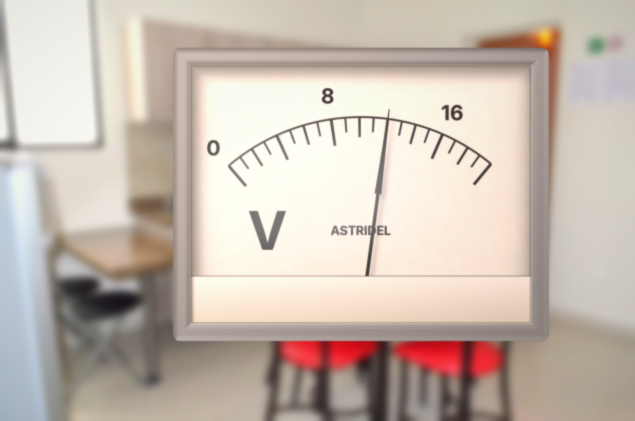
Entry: 12V
